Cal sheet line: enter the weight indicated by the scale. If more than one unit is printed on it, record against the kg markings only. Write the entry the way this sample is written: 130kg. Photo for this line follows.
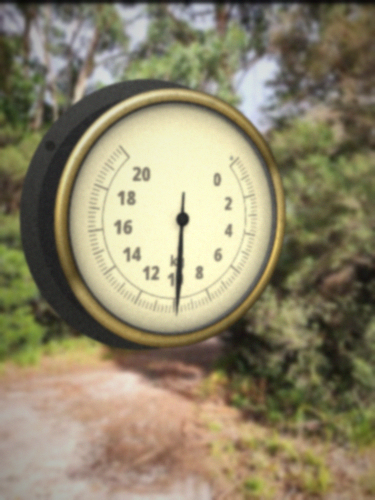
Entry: 10kg
